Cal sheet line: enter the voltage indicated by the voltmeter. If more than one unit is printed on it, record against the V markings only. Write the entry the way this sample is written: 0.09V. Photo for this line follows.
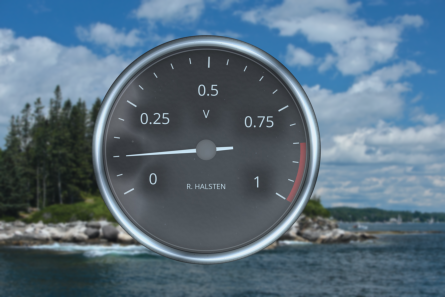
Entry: 0.1V
